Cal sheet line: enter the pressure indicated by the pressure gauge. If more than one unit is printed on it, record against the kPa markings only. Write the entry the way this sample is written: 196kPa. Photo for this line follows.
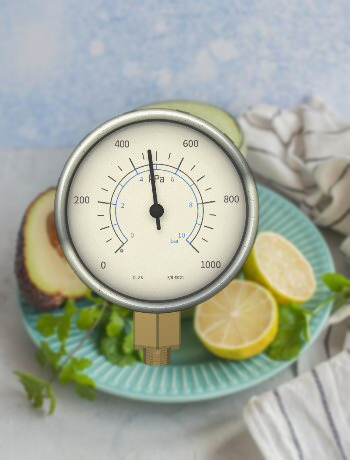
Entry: 475kPa
